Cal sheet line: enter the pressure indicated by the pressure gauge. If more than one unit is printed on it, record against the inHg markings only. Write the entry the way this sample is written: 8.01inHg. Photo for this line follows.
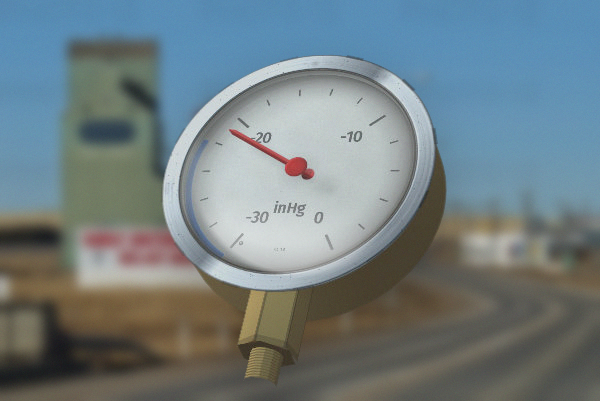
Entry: -21inHg
